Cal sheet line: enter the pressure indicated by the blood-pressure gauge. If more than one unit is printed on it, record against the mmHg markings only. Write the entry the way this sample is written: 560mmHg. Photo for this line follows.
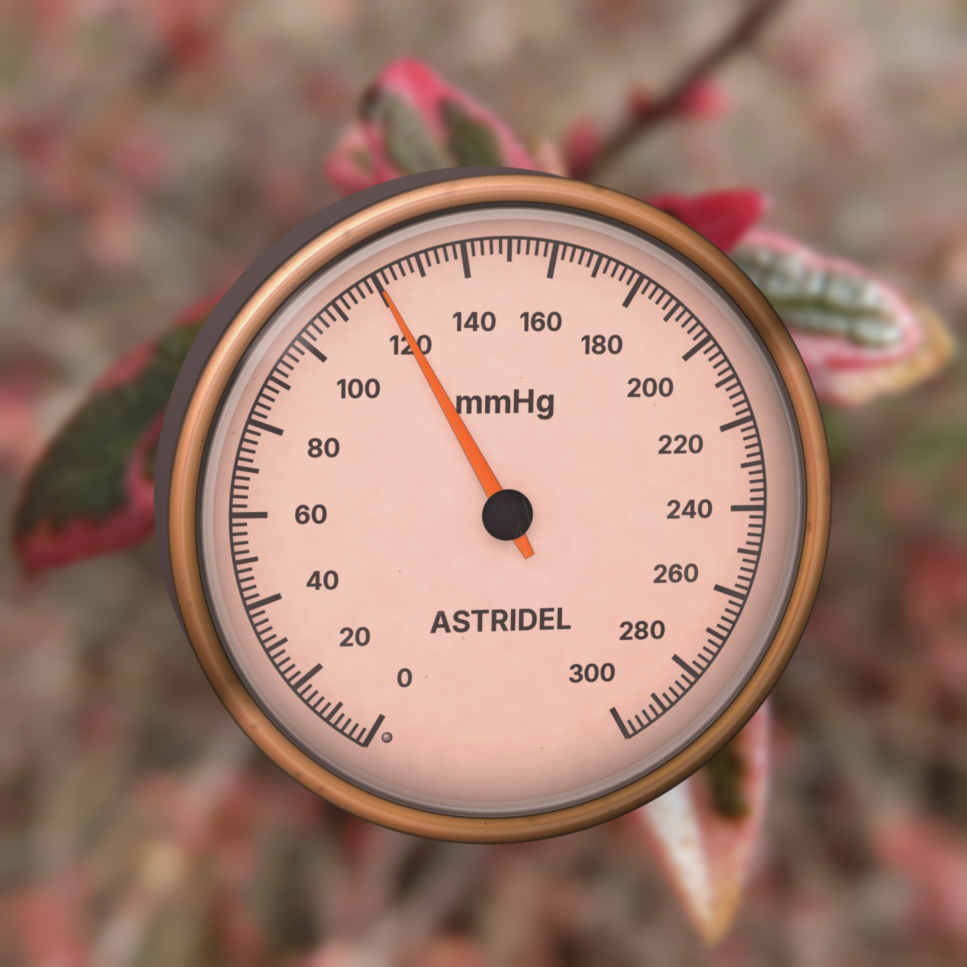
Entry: 120mmHg
